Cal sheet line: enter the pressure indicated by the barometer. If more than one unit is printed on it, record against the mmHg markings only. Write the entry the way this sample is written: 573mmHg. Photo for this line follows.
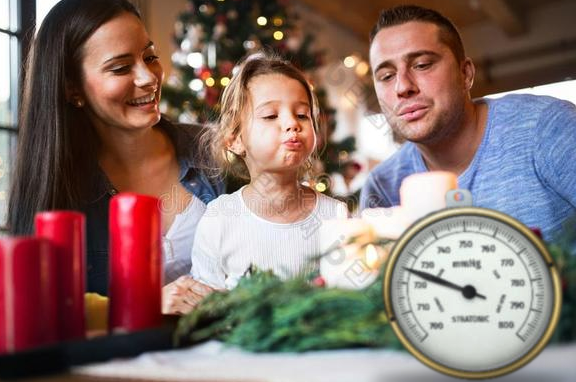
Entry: 725mmHg
